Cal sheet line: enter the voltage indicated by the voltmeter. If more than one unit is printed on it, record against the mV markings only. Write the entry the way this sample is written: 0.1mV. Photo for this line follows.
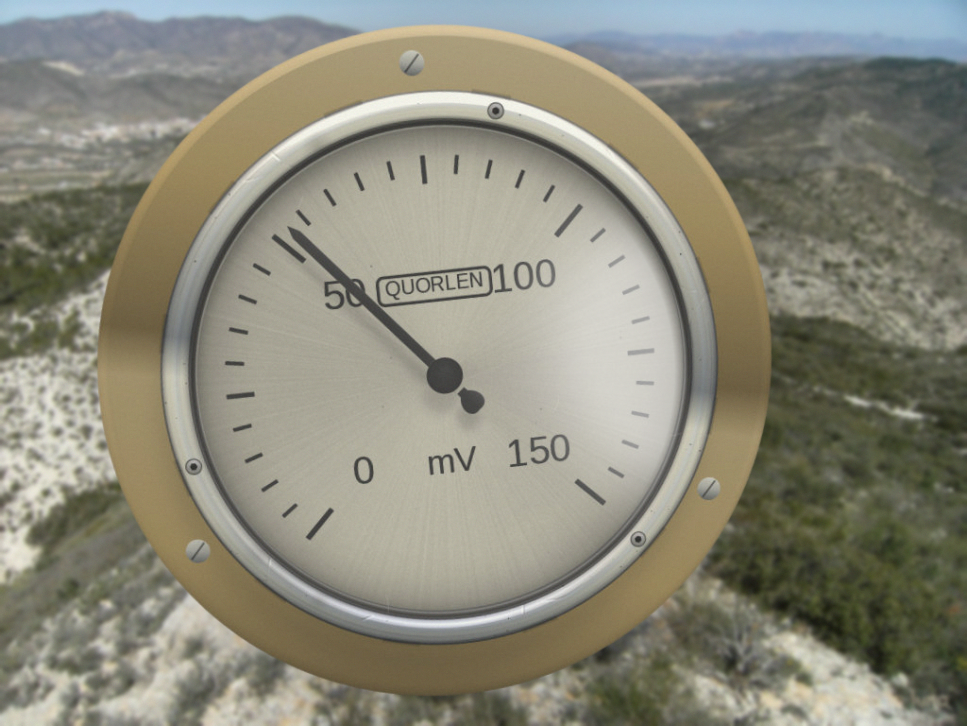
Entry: 52.5mV
